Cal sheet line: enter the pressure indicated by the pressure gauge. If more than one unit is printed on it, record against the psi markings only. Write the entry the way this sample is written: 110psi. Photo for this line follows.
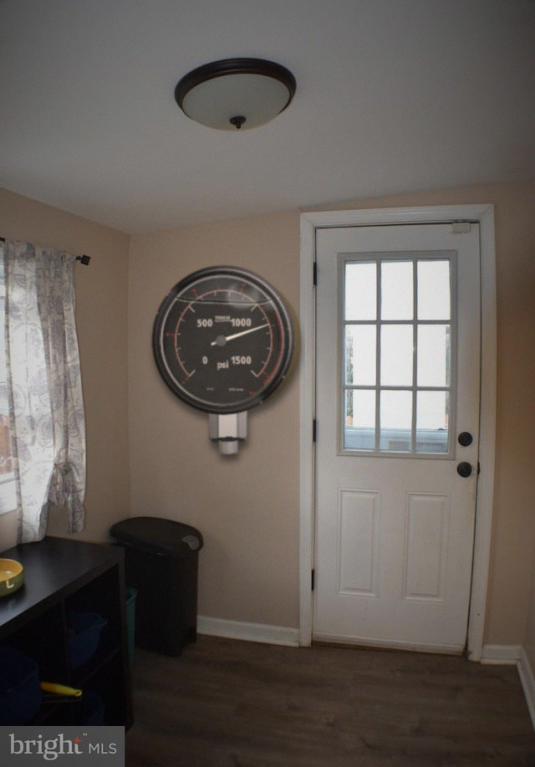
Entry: 1150psi
